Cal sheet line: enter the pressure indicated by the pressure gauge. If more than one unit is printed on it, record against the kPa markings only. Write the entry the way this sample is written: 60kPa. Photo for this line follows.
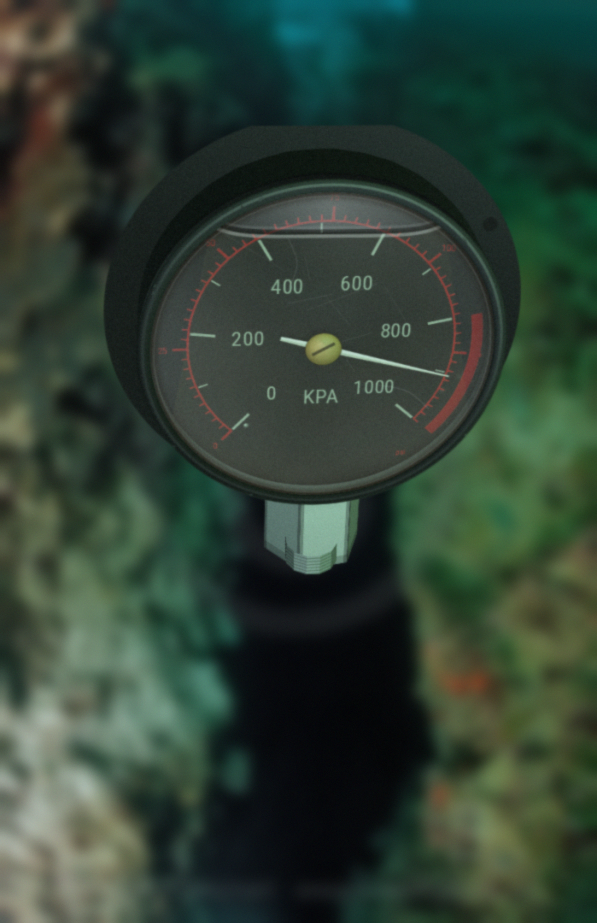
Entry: 900kPa
